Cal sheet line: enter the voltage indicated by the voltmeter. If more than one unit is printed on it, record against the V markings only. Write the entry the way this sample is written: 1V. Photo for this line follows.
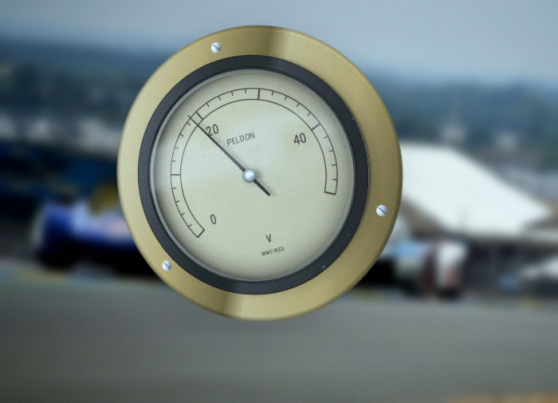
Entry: 19V
